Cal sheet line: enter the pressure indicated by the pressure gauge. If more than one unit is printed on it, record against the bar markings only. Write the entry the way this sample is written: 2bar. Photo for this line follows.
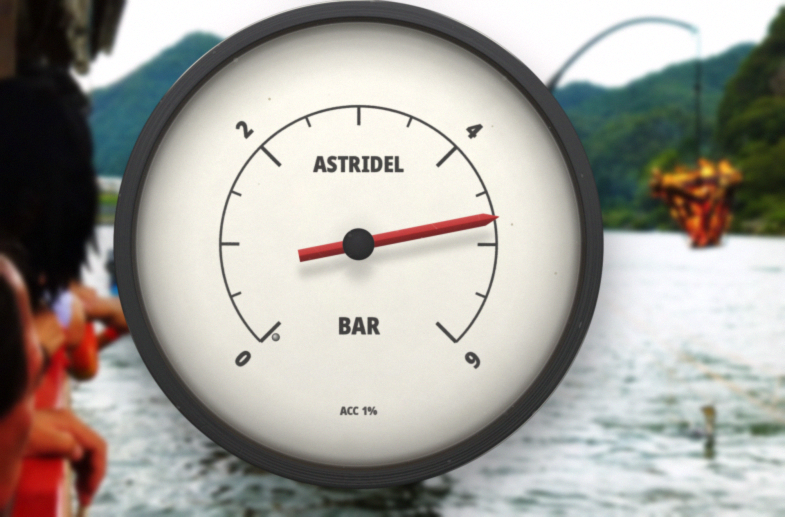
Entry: 4.75bar
